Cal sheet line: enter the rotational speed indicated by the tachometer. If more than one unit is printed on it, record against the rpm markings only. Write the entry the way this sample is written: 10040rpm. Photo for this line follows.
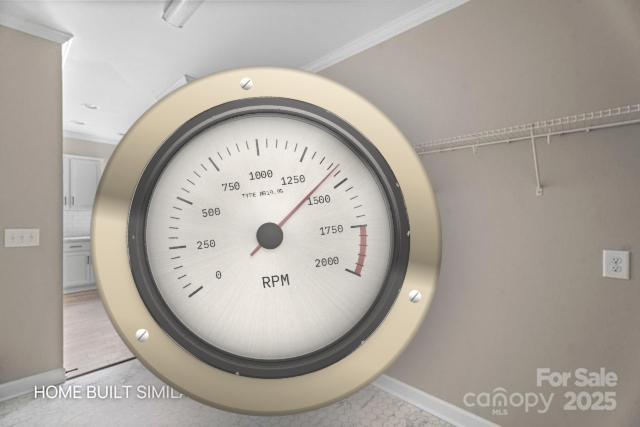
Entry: 1425rpm
